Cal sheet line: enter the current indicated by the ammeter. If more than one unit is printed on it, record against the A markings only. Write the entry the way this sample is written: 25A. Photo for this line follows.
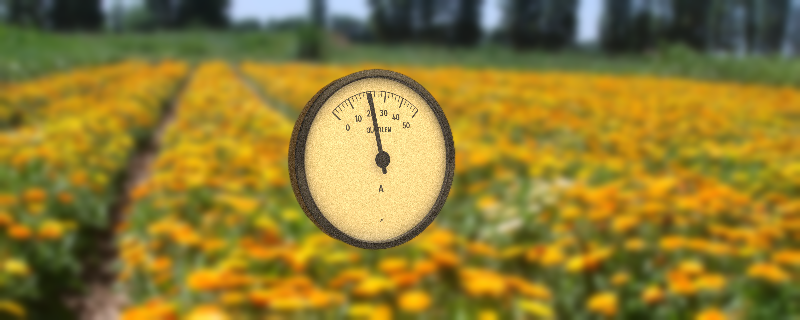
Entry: 20A
